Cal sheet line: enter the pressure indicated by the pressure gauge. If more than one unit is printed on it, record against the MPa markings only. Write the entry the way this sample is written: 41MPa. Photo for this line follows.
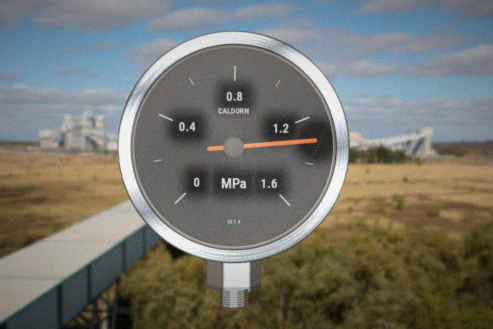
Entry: 1.3MPa
